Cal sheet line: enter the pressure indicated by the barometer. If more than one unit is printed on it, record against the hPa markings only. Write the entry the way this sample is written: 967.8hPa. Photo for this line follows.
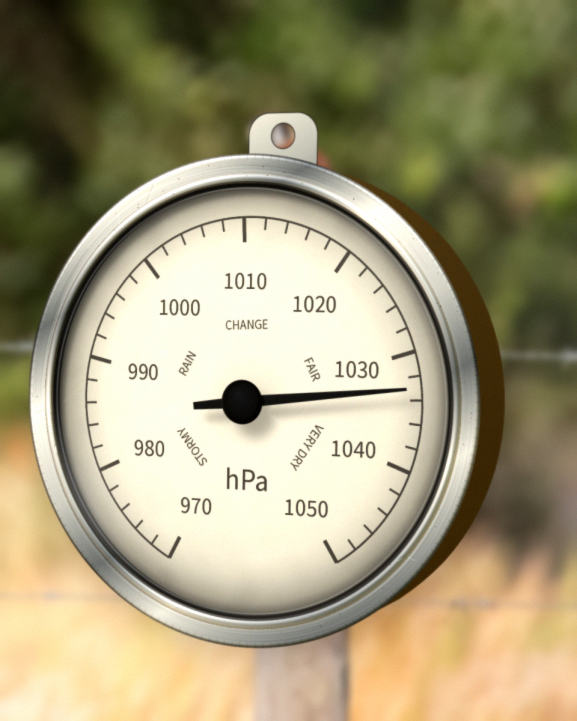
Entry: 1033hPa
